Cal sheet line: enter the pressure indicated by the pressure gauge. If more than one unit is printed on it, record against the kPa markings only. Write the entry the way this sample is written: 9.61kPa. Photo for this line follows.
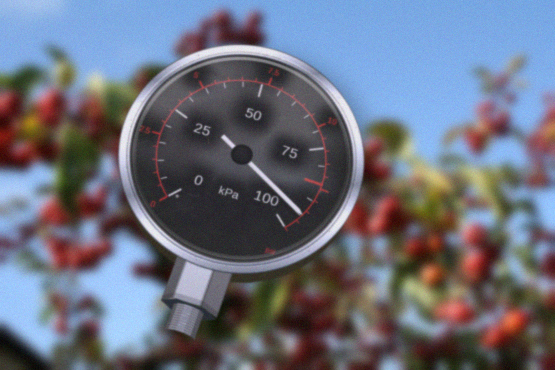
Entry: 95kPa
